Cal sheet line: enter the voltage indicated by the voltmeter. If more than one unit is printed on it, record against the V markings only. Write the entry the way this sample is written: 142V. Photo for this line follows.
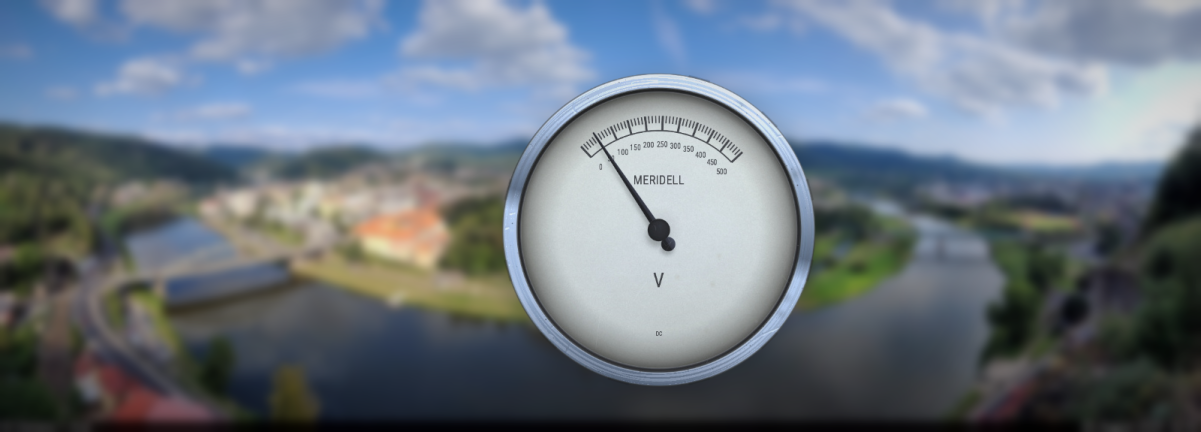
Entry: 50V
